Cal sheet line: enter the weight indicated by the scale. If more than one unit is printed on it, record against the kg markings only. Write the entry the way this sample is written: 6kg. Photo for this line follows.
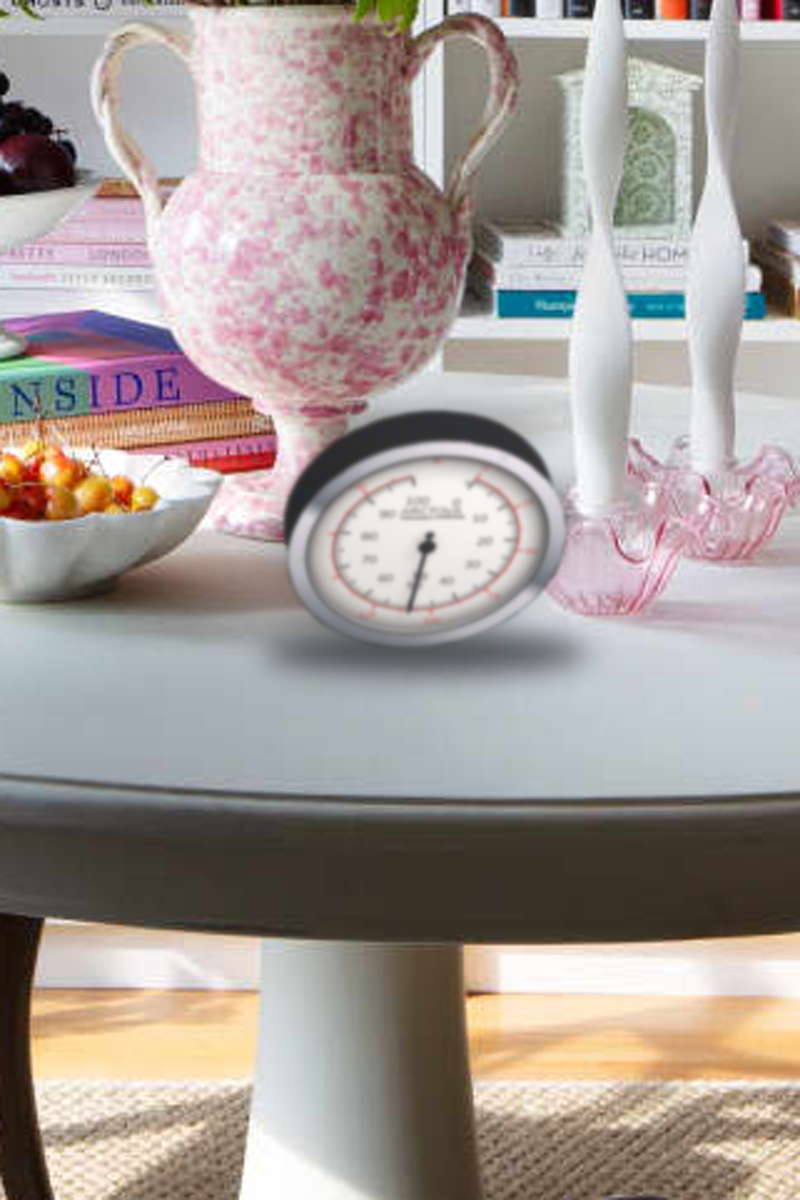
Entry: 50kg
